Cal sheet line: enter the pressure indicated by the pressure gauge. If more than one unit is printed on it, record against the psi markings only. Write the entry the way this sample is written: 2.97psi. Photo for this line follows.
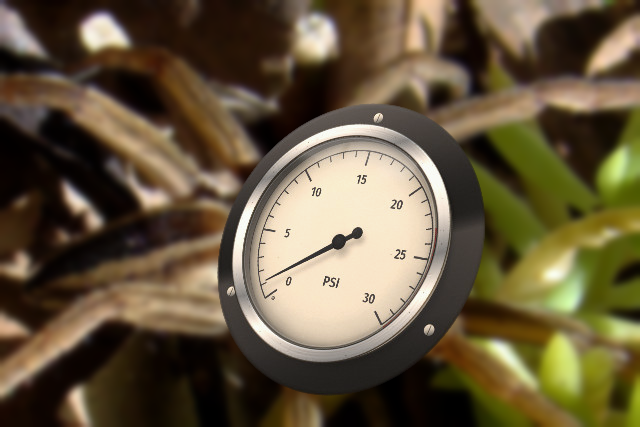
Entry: 1psi
